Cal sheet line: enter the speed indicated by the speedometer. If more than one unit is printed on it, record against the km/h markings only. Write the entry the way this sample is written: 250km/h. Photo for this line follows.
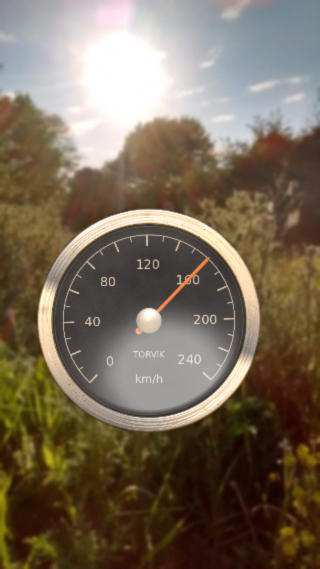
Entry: 160km/h
